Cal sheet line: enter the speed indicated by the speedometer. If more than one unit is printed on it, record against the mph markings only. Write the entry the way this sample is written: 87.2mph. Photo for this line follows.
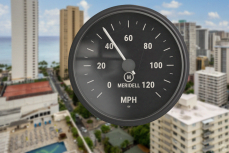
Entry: 45mph
